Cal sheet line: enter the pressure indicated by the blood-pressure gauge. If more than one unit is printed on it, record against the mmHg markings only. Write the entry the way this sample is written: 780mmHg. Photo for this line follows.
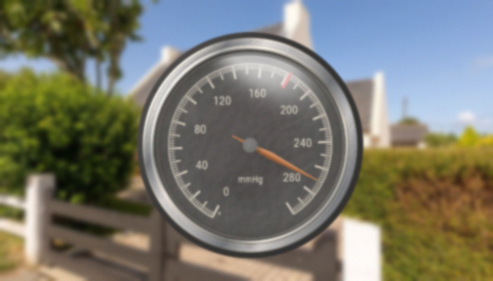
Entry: 270mmHg
